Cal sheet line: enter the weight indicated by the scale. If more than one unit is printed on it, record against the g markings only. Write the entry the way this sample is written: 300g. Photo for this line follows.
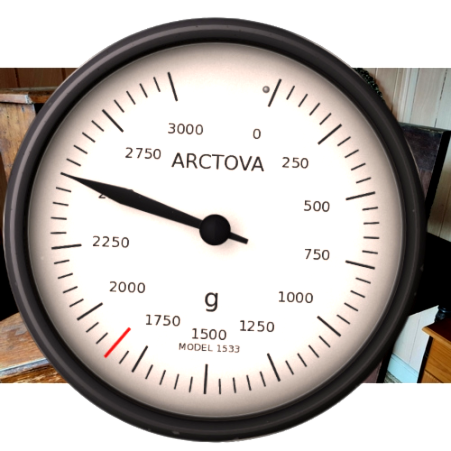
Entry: 2500g
